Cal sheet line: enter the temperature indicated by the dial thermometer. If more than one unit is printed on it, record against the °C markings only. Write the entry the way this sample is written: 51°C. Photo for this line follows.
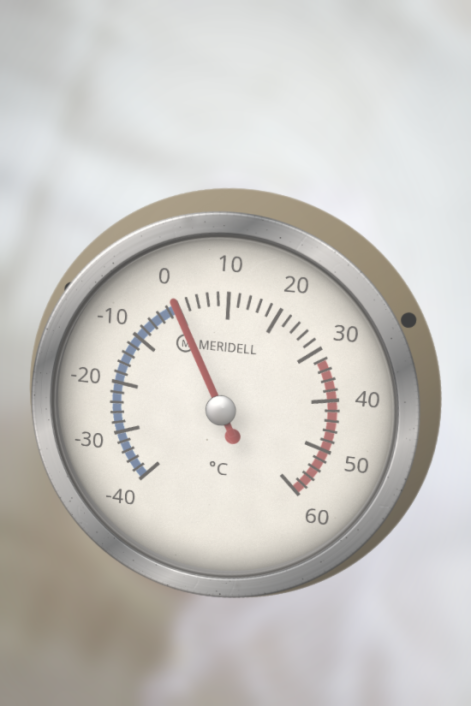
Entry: 0°C
